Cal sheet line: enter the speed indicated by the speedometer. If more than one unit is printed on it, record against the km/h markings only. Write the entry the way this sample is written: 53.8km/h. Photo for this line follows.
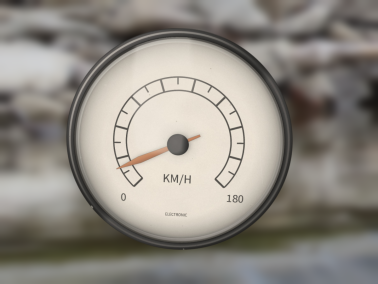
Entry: 15km/h
